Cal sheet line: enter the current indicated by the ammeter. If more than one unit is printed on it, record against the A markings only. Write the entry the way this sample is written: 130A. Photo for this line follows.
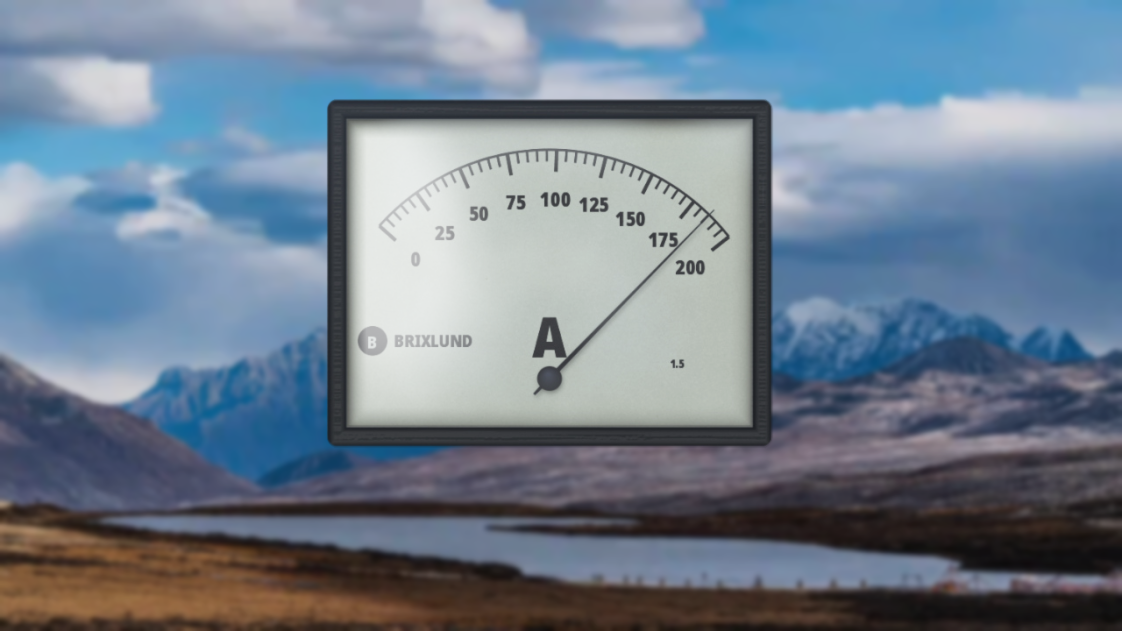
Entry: 185A
